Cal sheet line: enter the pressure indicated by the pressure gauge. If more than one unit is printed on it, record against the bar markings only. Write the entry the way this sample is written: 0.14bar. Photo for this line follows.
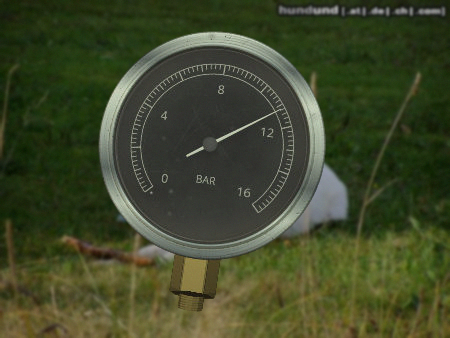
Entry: 11.2bar
